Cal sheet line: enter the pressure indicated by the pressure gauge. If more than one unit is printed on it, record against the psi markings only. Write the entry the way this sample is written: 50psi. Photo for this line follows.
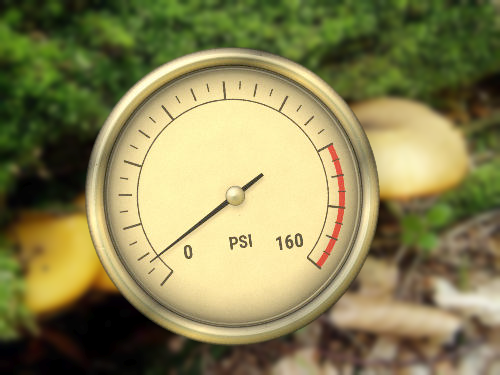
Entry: 7.5psi
